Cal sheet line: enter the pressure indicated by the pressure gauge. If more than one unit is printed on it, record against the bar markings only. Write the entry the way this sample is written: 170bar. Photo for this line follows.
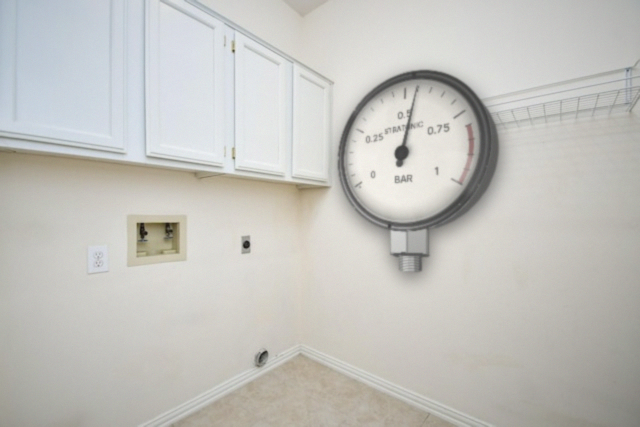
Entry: 0.55bar
